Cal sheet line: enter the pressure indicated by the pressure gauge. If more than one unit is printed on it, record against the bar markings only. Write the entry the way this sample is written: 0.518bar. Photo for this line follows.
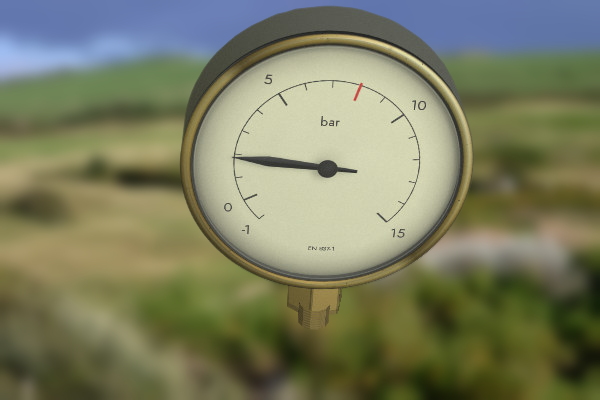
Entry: 2bar
